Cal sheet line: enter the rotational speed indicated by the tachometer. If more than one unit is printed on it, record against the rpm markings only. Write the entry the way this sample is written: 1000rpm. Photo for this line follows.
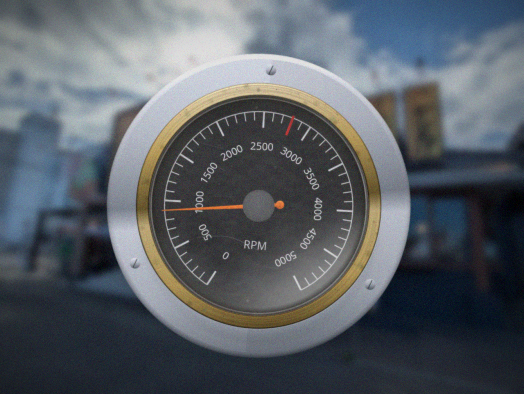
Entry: 900rpm
